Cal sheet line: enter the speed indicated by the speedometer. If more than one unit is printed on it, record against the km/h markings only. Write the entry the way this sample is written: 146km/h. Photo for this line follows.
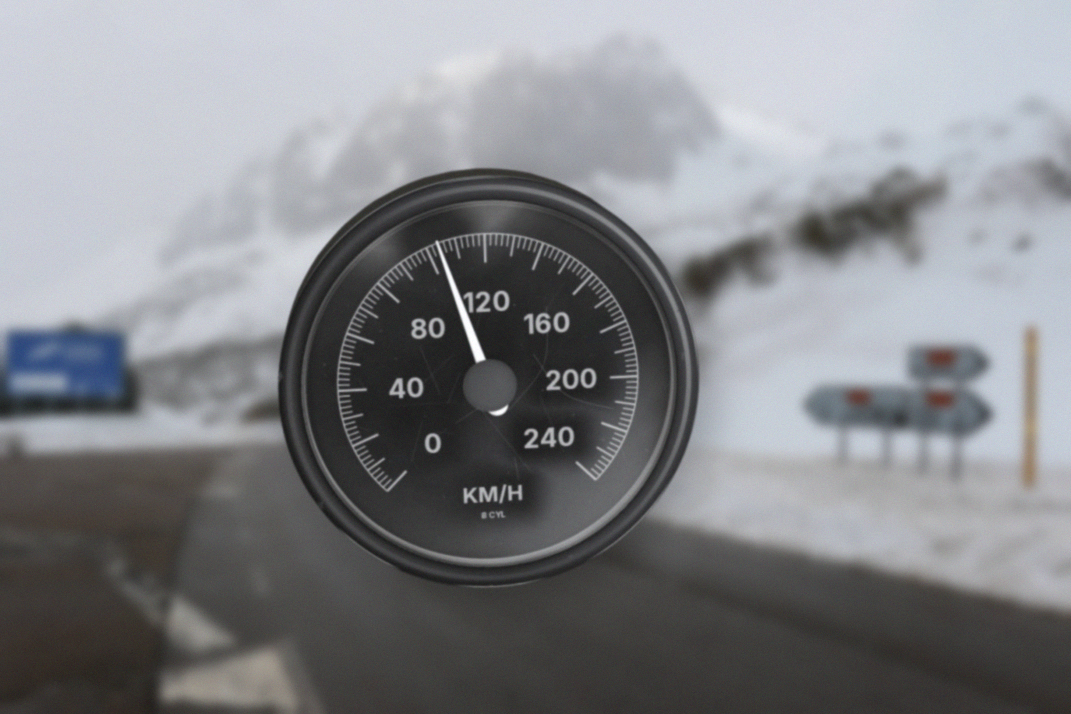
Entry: 104km/h
